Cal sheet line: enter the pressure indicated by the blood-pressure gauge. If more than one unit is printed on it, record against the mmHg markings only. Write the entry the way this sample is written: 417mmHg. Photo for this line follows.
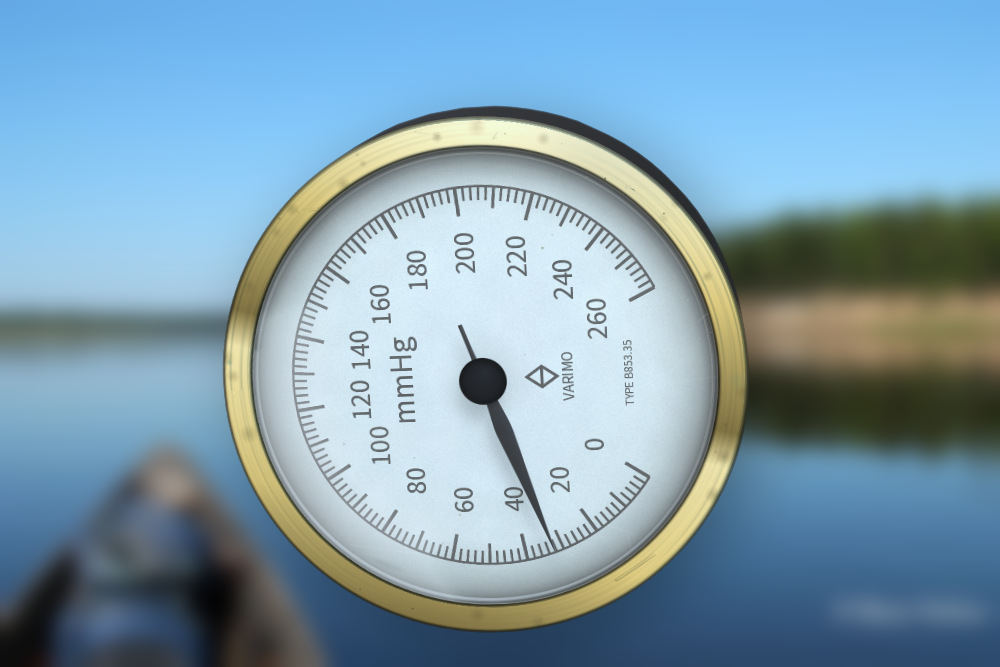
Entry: 32mmHg
